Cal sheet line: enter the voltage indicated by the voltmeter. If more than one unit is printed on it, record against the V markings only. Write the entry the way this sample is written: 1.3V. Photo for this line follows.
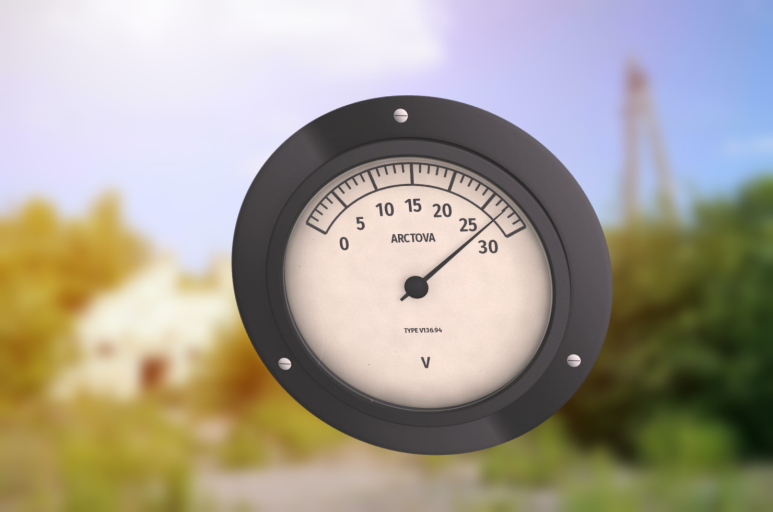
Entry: 27V
